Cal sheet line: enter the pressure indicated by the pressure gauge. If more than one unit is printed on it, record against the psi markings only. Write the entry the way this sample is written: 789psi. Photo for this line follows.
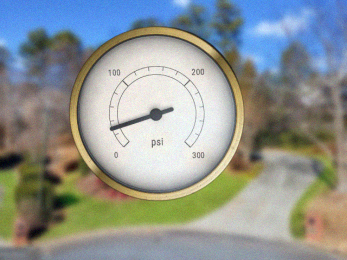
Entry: 30psi
